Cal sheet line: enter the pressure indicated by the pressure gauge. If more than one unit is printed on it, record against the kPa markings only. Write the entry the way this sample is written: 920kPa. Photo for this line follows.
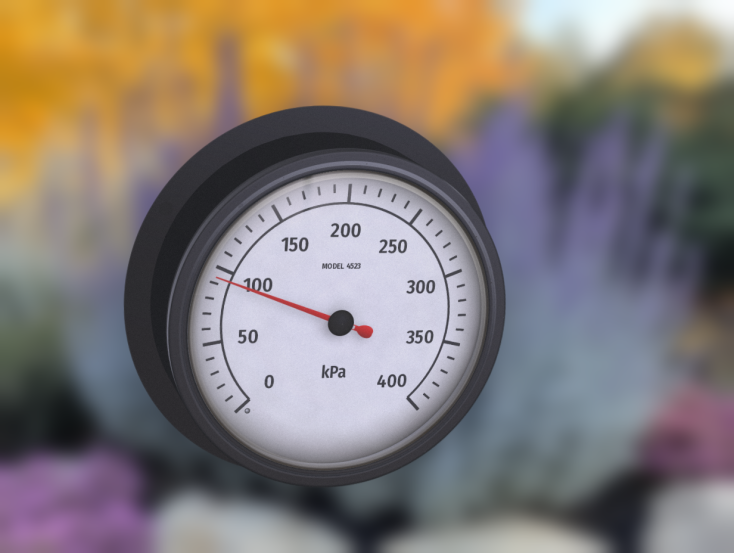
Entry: 95kPa
